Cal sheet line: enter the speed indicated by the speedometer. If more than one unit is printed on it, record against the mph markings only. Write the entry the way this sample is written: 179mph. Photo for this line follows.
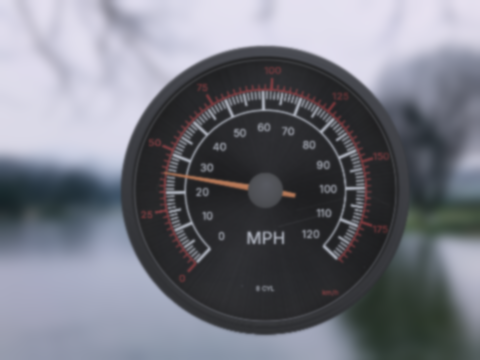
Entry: 25mph
